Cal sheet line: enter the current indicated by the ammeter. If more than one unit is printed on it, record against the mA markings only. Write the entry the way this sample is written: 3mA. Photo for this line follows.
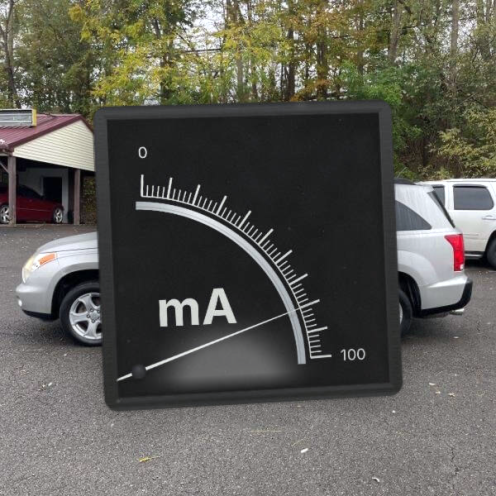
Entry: 80mA
